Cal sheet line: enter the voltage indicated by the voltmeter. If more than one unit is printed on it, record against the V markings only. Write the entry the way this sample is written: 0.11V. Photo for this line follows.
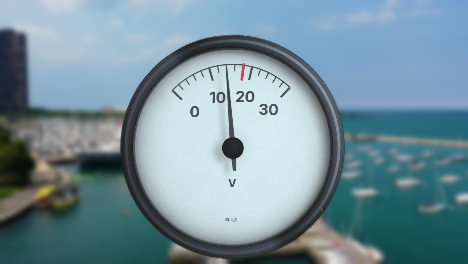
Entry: 14V
